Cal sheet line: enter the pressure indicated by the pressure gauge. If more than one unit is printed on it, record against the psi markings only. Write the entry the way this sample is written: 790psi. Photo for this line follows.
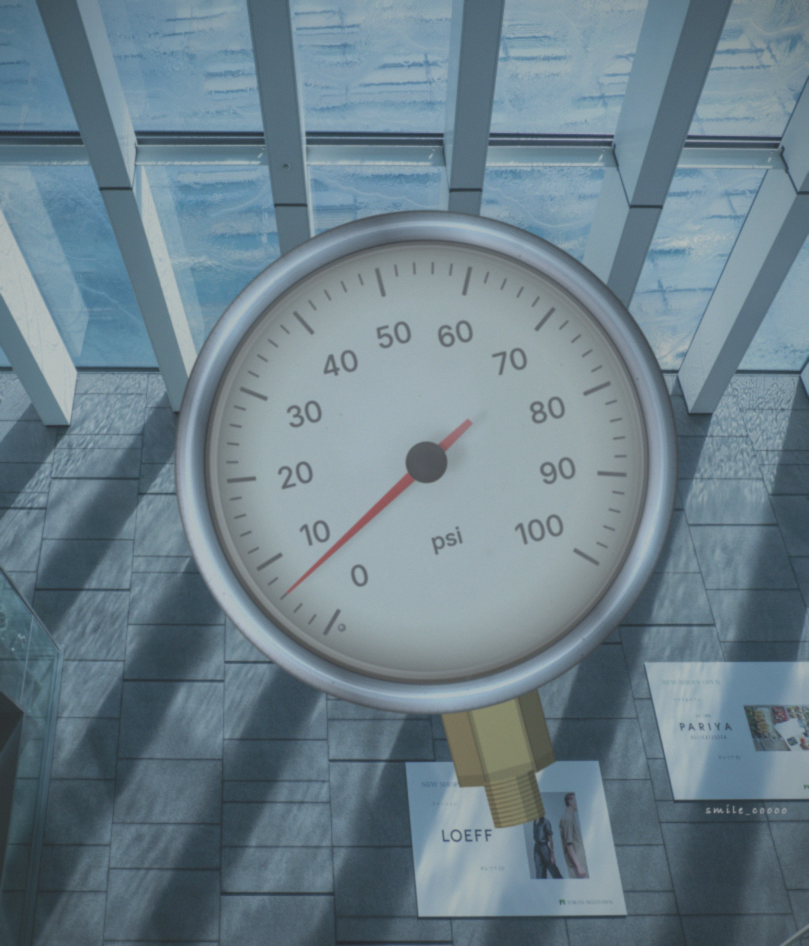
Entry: 6psi
